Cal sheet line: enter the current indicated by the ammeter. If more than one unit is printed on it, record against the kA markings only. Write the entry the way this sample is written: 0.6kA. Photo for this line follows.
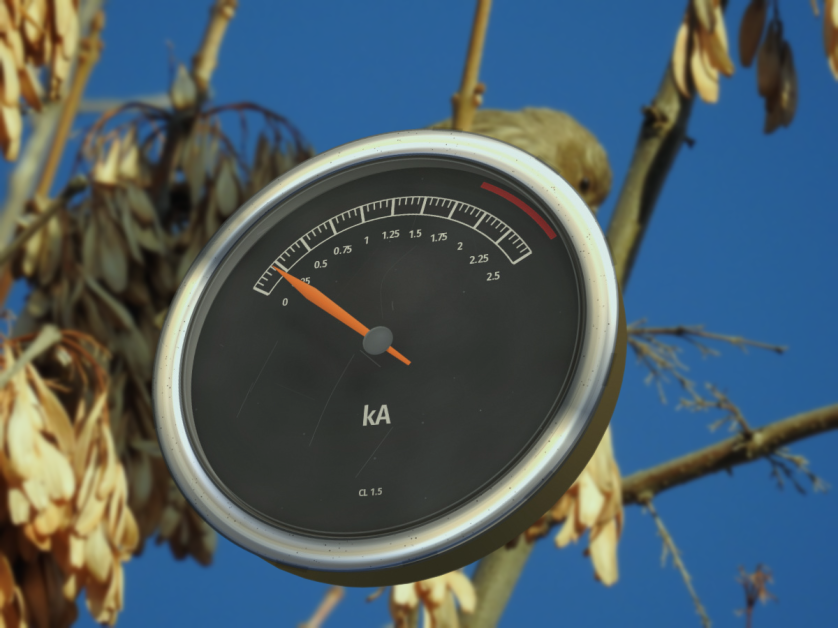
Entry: 0.2kA
